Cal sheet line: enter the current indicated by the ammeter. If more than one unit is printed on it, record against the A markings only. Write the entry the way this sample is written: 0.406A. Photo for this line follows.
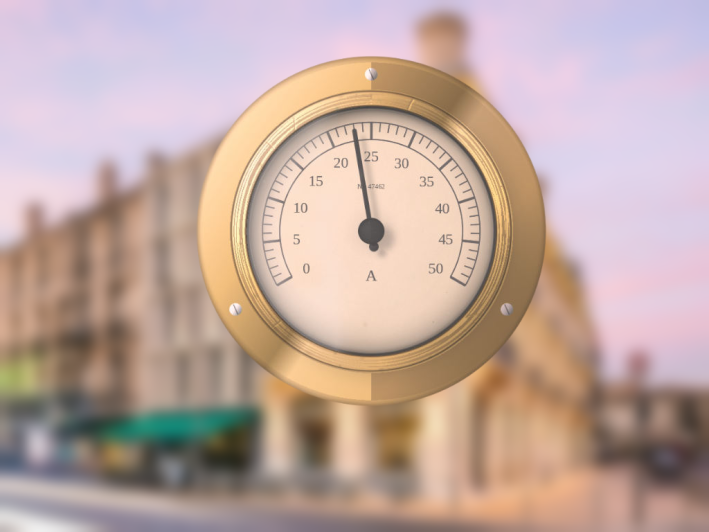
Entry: 23A
